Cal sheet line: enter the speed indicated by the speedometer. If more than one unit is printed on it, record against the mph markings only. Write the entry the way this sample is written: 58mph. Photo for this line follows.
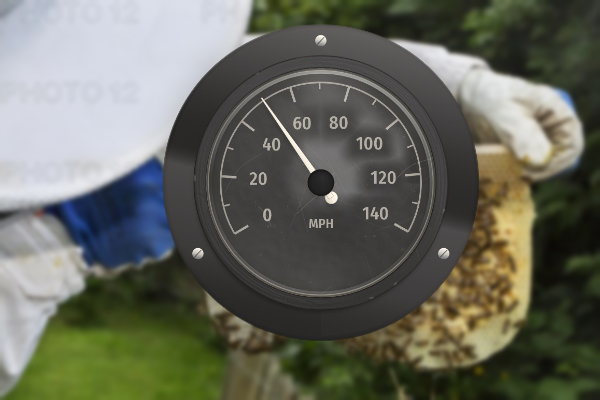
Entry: 50mph
